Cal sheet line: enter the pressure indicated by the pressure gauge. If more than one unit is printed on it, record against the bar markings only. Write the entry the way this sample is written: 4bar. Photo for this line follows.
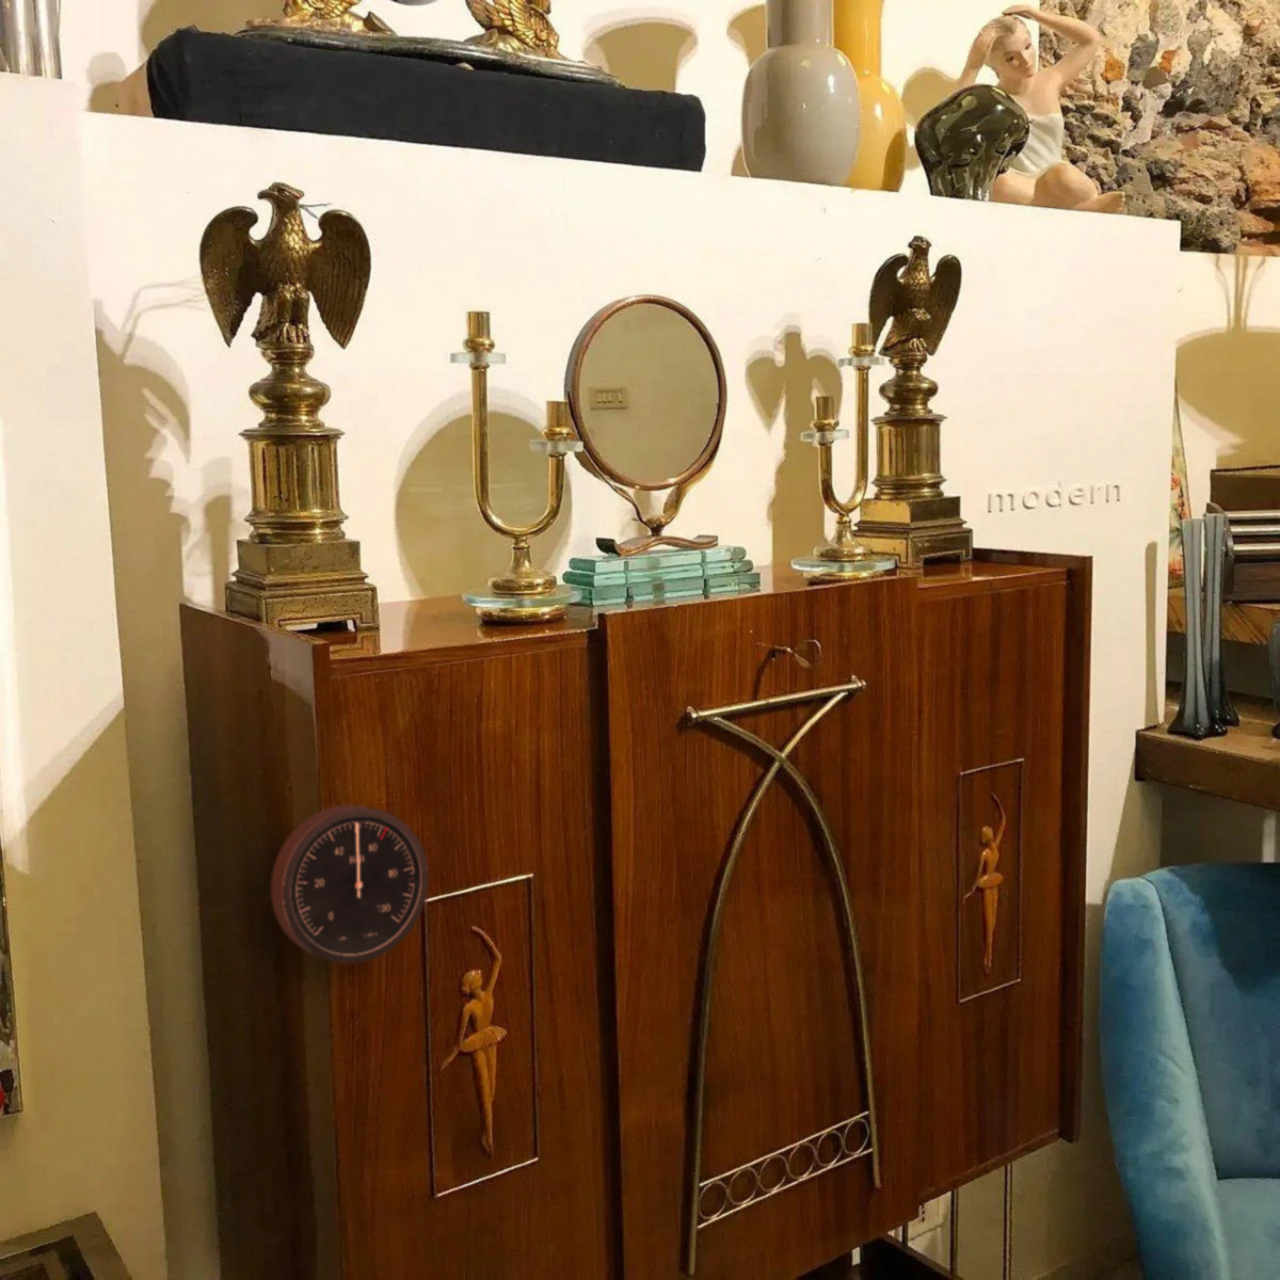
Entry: 50bar
